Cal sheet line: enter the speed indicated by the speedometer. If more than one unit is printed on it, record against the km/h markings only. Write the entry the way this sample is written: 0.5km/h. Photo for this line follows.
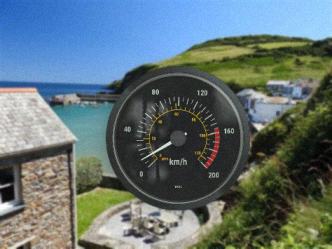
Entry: 10km/h
